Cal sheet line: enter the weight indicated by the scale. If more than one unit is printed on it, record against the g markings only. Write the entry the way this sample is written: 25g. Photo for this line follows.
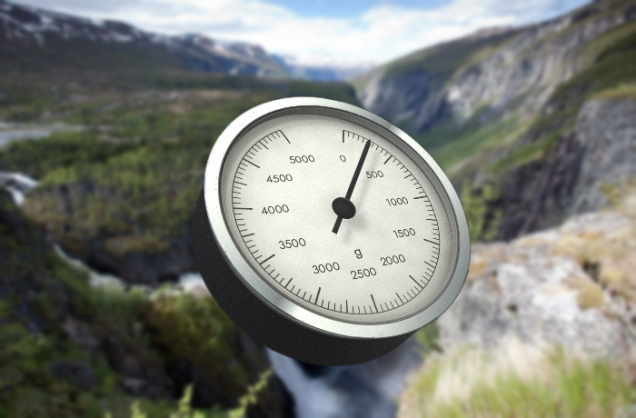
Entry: 250g
